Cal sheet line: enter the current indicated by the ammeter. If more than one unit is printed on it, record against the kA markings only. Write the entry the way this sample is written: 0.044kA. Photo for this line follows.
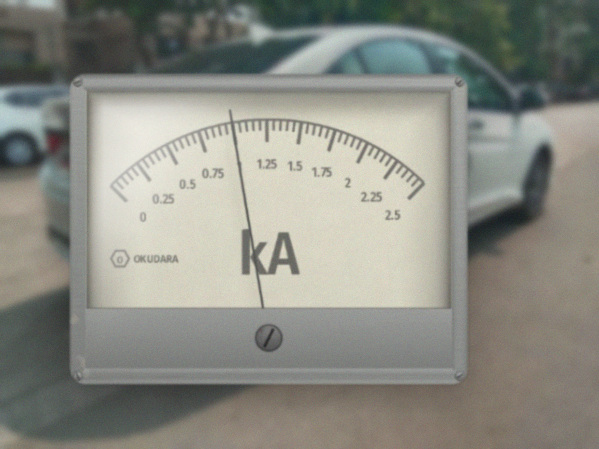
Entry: 1kA
